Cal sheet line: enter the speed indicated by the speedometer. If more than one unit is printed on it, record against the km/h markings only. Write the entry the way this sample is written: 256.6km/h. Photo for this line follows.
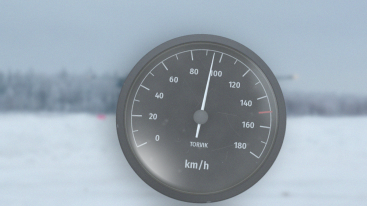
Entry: 95km/h
